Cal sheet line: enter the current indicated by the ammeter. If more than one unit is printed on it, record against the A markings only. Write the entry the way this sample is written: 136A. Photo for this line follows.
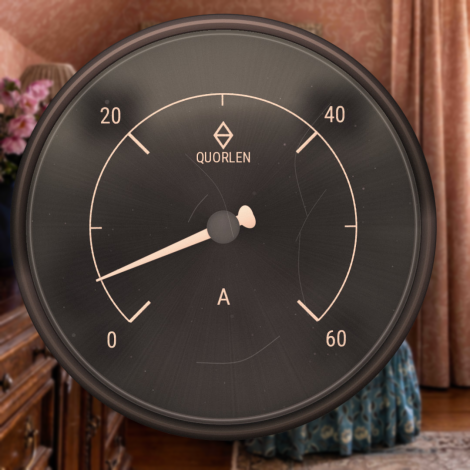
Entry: 5A
